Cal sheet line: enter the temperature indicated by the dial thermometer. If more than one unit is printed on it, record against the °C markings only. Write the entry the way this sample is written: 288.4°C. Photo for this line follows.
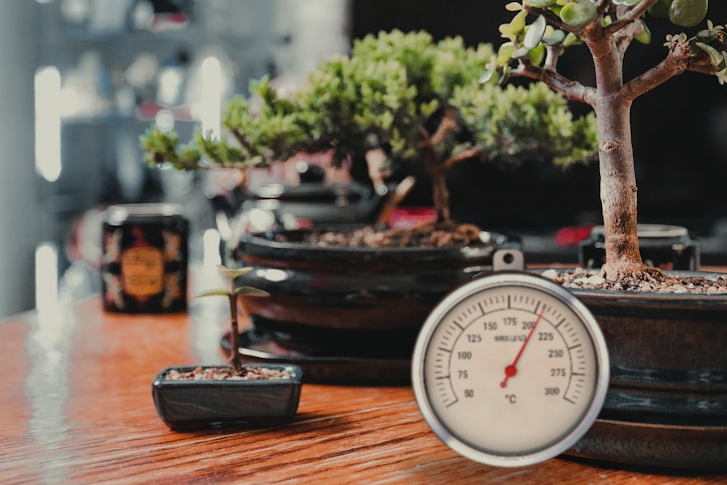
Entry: 205°C
